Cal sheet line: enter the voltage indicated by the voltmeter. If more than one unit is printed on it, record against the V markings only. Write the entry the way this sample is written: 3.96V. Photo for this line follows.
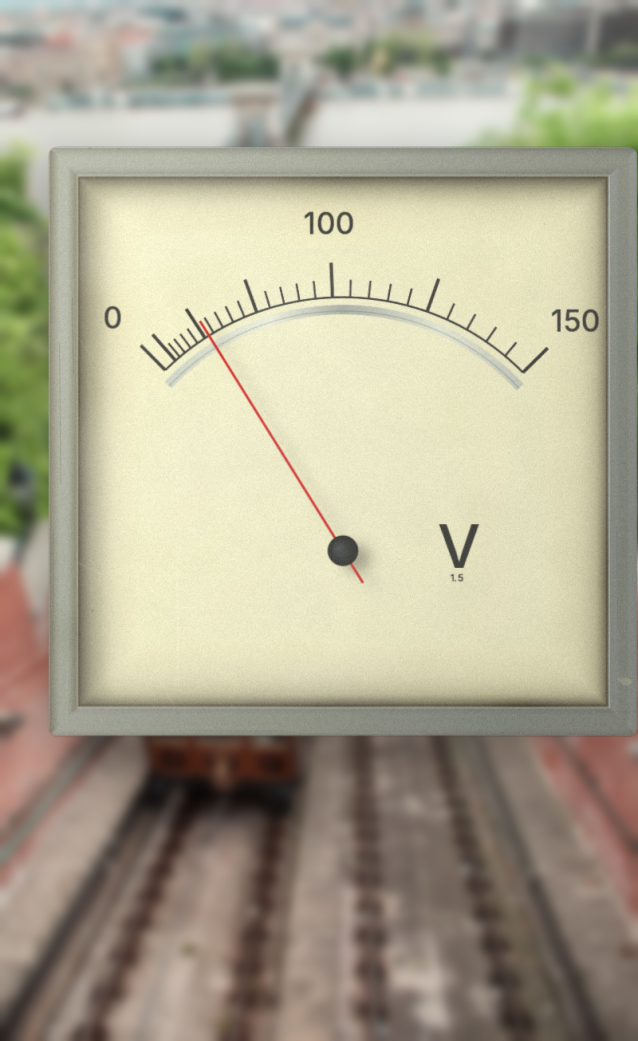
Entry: 52.5V
